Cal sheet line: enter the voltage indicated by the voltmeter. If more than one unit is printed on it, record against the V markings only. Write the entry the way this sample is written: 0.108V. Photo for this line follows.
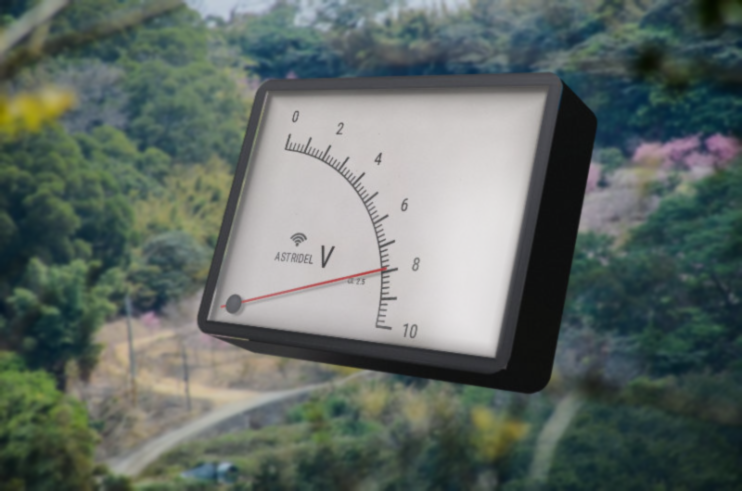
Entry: 8V
